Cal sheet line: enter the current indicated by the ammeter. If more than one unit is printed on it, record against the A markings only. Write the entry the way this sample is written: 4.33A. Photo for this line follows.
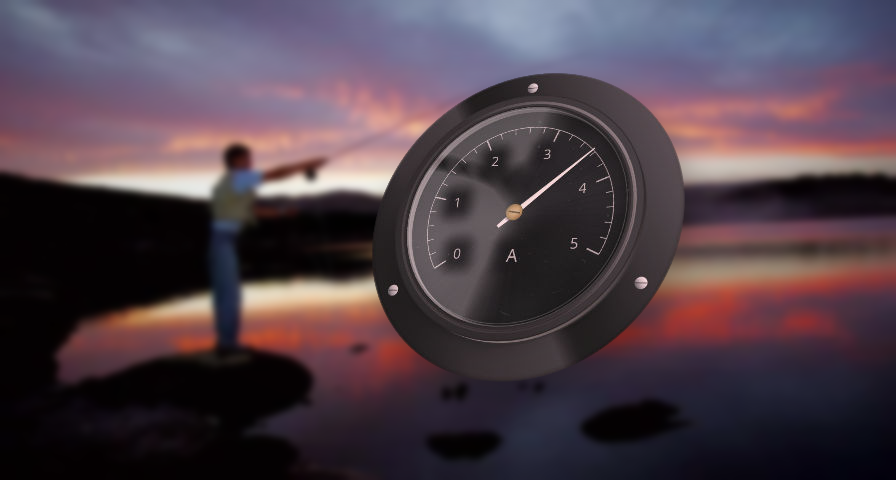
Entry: 3.6A
